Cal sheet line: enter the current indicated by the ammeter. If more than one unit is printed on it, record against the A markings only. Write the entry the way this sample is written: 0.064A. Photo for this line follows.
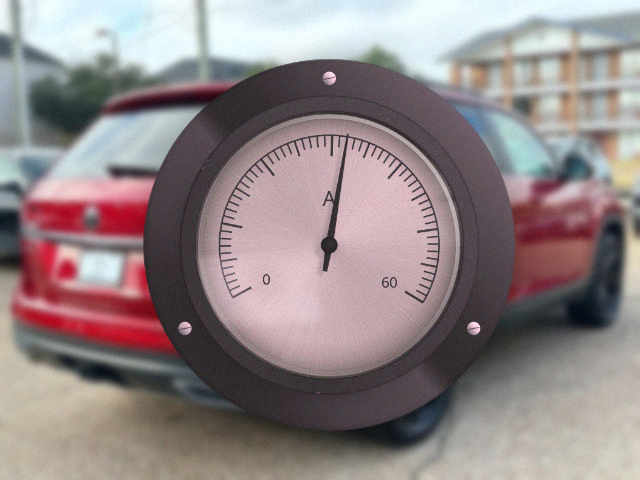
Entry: 32A
